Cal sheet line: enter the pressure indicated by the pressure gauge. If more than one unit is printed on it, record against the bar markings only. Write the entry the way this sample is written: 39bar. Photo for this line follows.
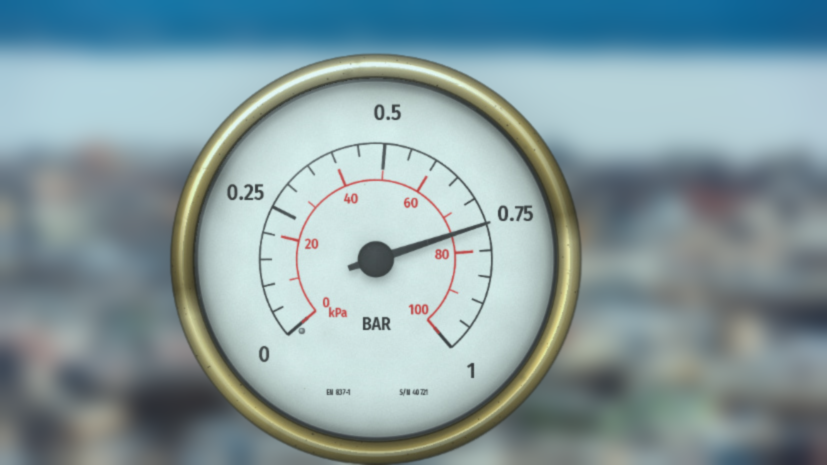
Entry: 0.75bar
